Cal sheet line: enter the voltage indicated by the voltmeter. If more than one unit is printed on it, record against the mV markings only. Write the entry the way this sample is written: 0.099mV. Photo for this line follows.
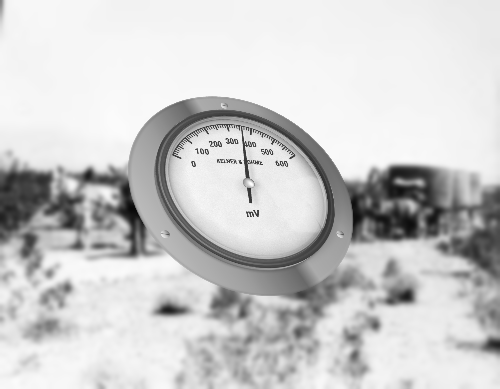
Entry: 350mV
